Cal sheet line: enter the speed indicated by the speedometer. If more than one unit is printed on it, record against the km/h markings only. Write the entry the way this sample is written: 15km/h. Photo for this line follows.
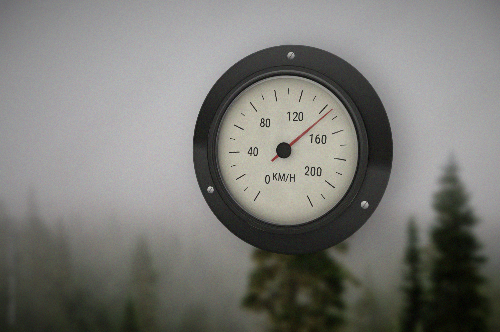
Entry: 145km/h
